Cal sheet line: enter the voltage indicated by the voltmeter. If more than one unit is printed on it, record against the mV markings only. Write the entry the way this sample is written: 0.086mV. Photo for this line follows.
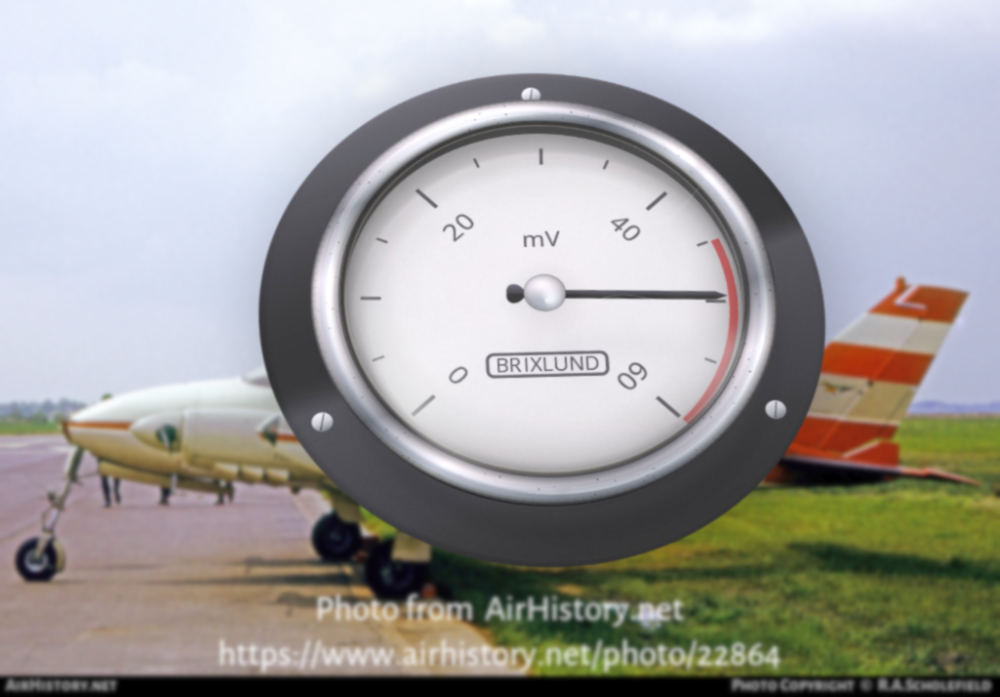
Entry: 50mV
